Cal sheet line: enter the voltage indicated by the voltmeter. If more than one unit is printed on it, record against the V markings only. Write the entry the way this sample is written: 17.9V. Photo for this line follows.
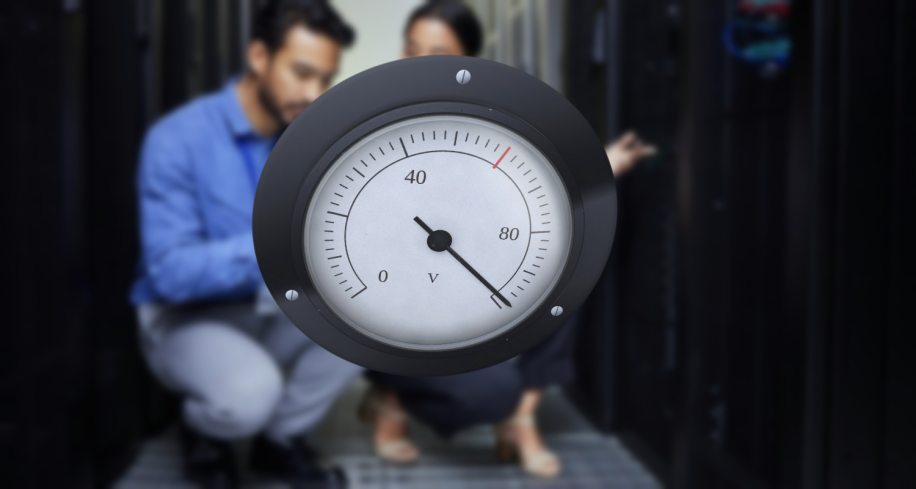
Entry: 98V
